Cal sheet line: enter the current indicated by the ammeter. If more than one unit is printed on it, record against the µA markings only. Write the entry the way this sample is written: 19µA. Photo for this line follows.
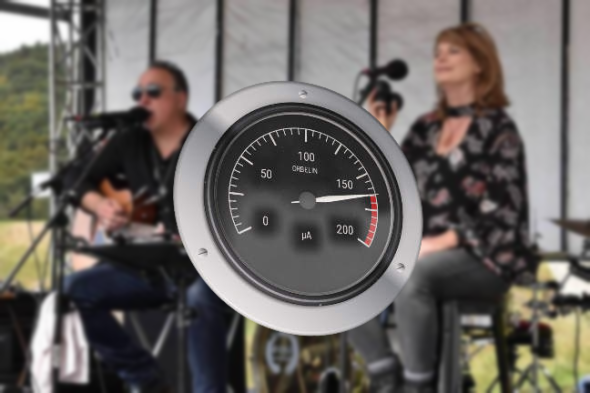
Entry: 165µA
